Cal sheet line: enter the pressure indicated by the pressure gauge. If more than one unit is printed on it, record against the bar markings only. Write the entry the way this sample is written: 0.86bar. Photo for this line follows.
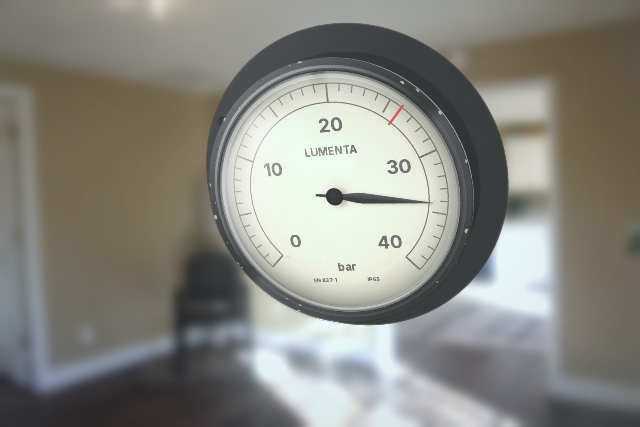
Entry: 34bar
